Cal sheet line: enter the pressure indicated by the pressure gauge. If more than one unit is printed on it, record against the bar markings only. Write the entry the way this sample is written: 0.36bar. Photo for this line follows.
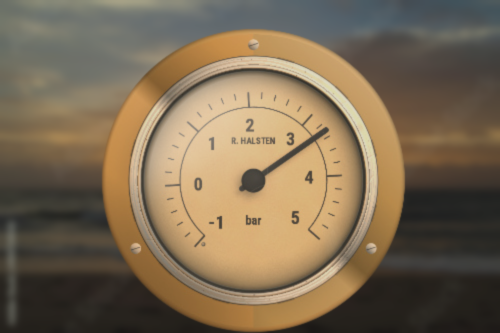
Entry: 3.3bar
